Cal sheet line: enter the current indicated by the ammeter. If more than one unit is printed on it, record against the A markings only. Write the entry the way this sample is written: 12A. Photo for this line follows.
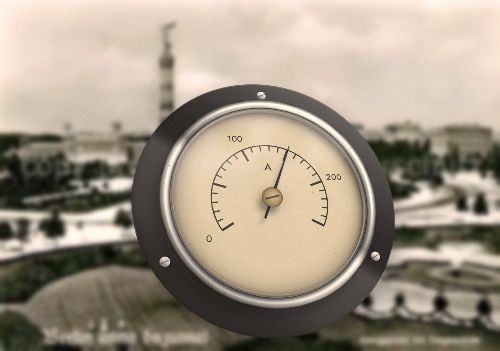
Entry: 150A
